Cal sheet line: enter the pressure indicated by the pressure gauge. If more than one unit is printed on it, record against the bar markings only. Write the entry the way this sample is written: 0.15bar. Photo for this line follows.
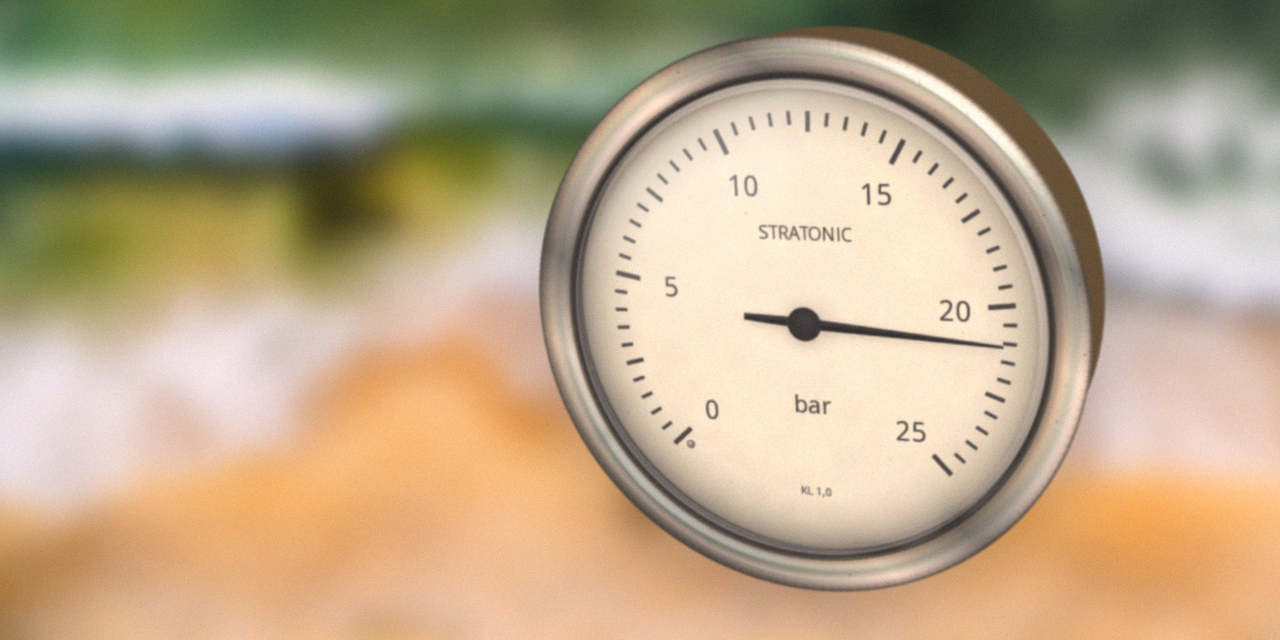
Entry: 21bar
